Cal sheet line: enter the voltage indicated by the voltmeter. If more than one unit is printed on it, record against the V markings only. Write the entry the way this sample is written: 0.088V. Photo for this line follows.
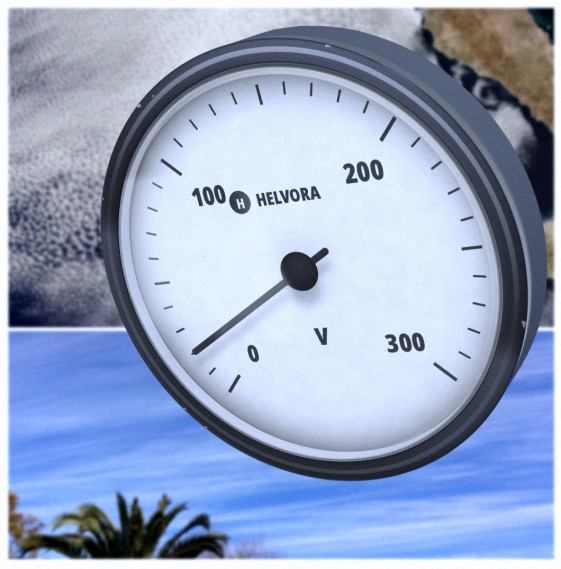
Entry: 20V
